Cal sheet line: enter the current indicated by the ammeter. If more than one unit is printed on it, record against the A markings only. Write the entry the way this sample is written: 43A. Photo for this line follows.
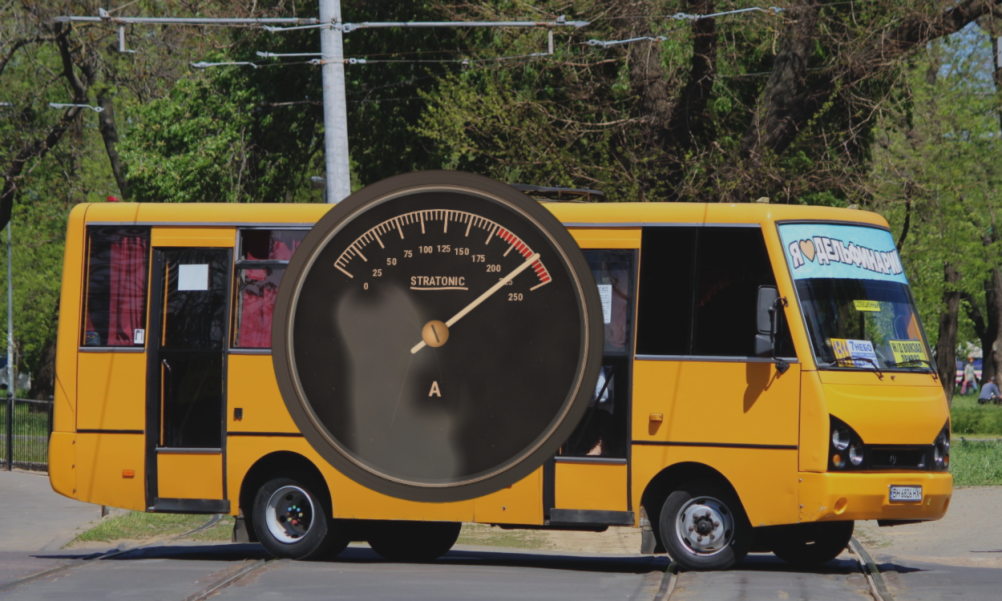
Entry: 225A
